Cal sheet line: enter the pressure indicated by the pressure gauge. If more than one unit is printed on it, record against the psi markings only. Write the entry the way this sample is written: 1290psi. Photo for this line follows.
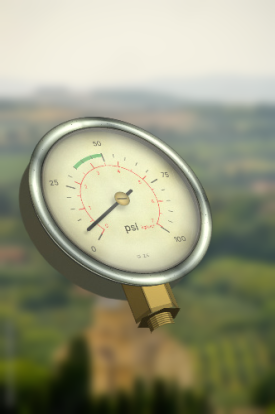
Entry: 5psi
